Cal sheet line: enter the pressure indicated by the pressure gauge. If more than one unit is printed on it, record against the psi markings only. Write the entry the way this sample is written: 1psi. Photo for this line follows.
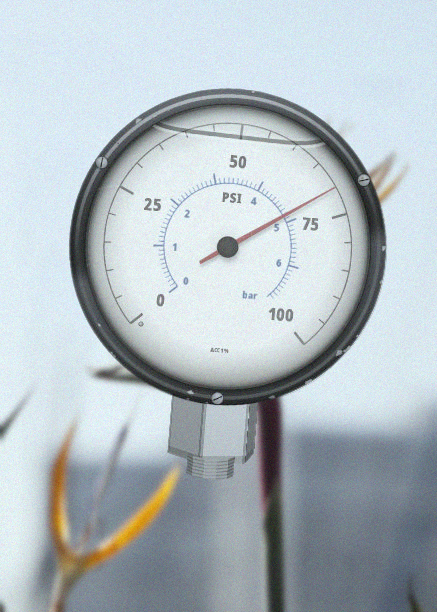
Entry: 70psi
